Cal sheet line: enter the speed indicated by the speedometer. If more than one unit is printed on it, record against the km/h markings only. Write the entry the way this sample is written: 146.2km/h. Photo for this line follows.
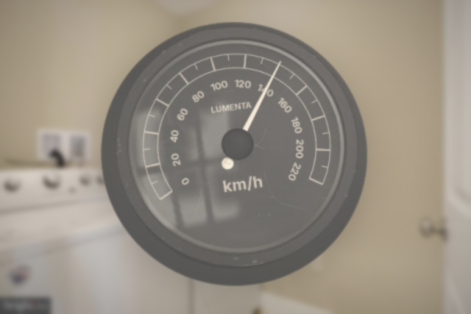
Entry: 140km/h
